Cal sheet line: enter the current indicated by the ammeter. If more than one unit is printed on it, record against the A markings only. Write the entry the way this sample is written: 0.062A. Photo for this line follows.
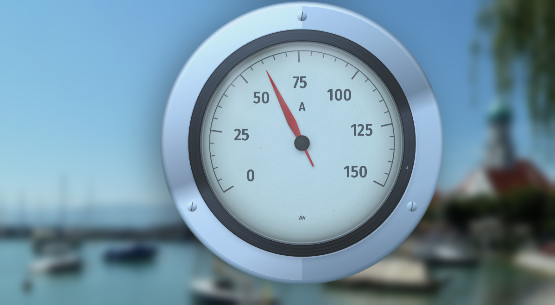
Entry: 60A
